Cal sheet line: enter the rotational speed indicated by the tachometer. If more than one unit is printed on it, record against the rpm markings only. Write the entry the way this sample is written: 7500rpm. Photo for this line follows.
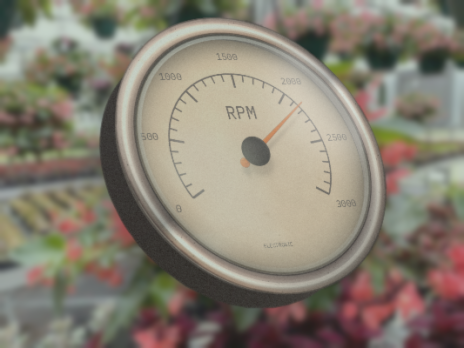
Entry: 2150rpm
